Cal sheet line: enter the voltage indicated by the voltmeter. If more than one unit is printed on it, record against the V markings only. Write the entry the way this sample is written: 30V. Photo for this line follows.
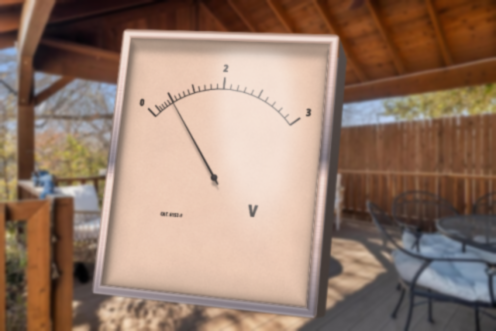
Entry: 1V
